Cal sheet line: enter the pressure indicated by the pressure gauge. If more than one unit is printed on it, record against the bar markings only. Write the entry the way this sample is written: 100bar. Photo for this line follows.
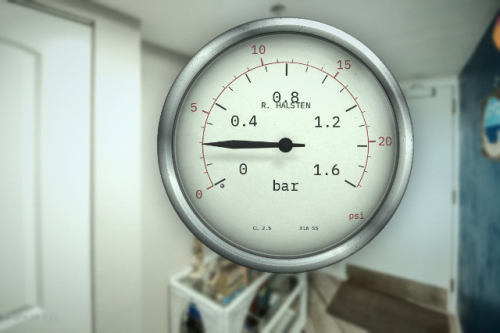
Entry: 0.2bar
